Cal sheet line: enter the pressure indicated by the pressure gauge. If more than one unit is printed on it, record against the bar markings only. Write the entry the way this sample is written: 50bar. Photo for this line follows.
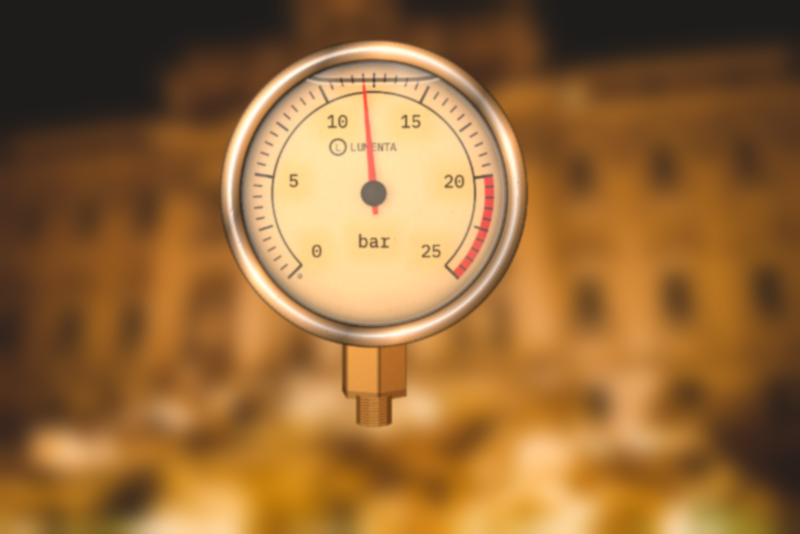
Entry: 12bar
